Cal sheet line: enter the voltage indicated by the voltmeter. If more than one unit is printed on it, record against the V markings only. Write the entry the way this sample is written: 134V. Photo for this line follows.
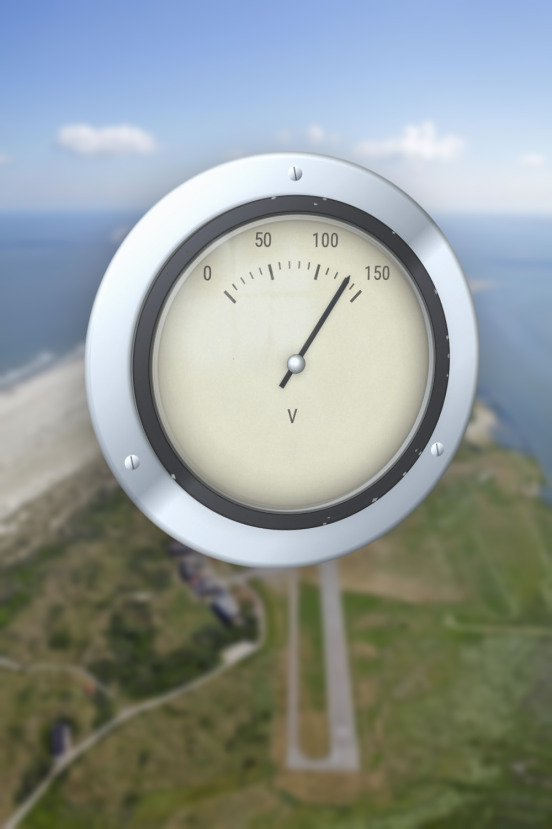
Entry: 130V
